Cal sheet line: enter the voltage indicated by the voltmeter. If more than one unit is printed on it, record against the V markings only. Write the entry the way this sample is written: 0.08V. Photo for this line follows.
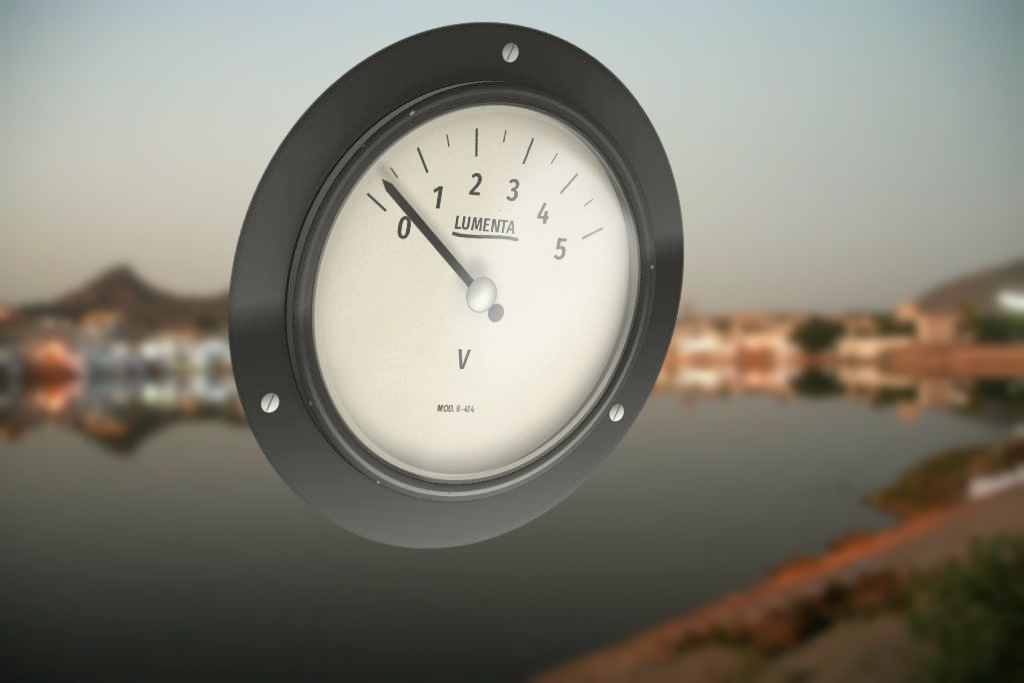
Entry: 0.25V
